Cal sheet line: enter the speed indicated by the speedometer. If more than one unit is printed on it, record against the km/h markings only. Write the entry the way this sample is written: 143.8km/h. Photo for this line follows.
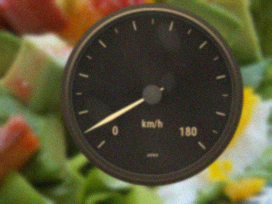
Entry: 10km/h
